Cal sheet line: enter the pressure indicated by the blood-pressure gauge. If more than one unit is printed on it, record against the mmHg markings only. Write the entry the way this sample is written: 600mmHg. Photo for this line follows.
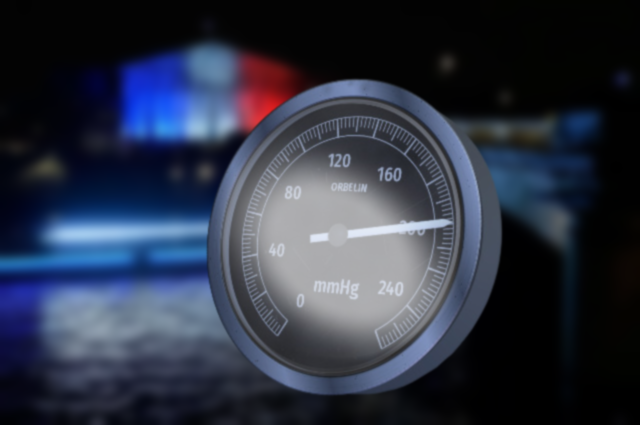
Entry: 200mmHg
